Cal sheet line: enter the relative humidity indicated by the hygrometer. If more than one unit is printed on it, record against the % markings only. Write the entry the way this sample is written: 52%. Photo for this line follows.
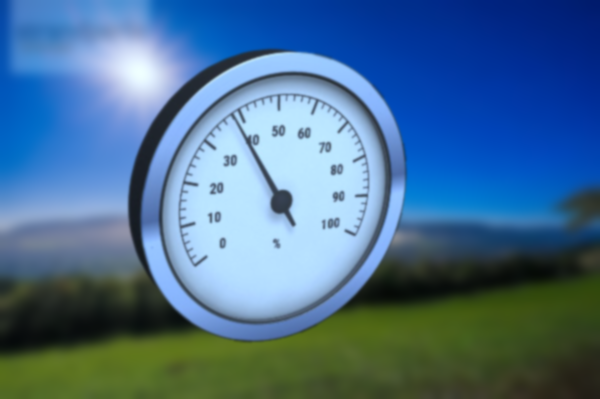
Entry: 38%
